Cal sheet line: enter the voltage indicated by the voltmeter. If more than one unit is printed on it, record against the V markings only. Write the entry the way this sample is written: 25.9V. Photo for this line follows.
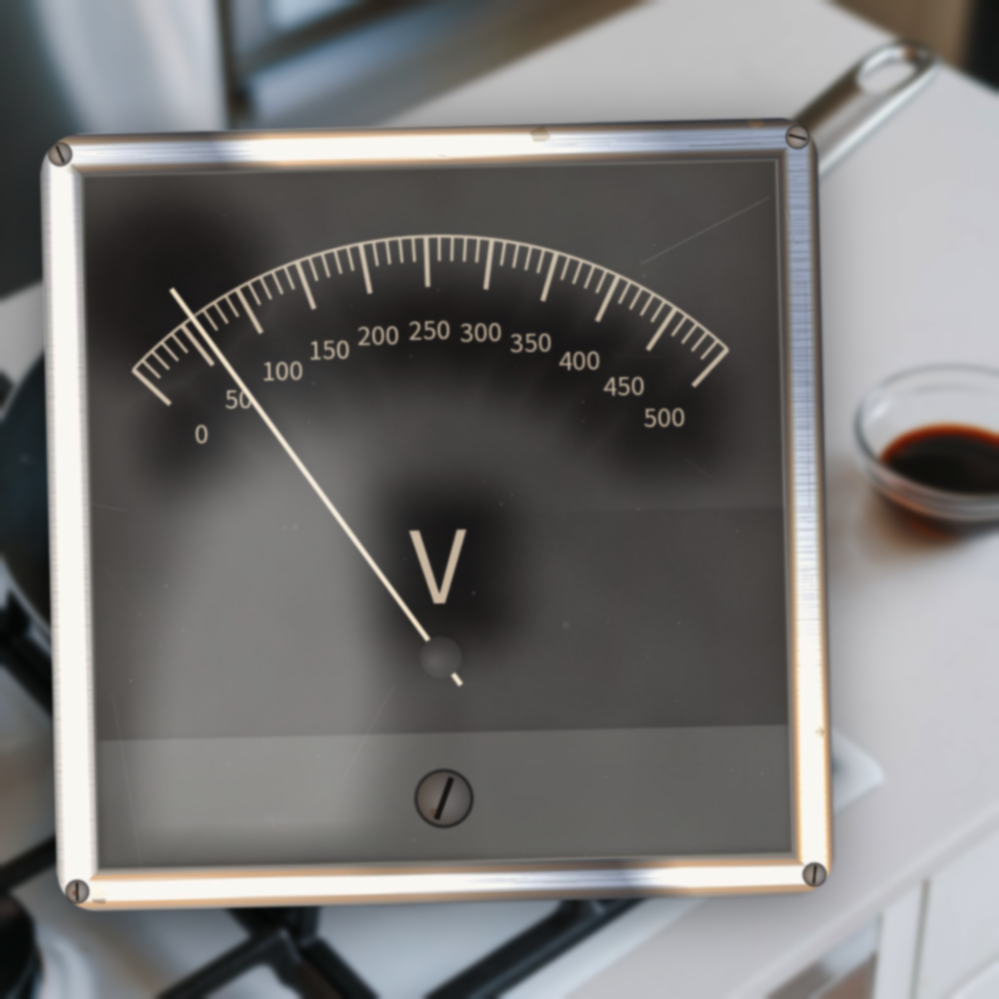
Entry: 60V
